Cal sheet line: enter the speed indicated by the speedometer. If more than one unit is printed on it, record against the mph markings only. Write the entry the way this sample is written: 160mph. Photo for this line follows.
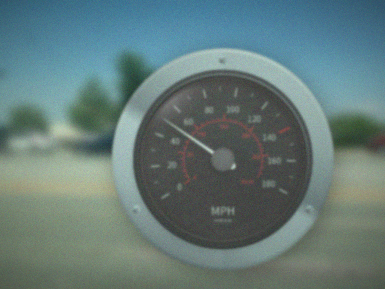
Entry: 50mph
